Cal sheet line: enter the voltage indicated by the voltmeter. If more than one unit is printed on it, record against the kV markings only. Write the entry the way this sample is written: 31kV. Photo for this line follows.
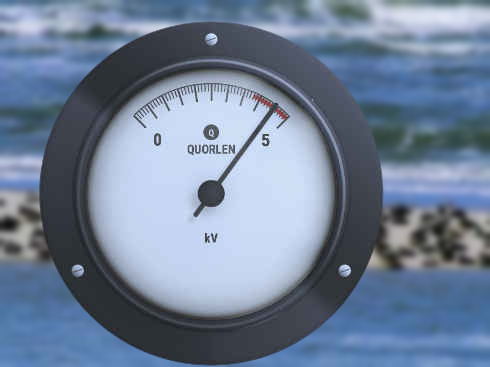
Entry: 4.5kV
